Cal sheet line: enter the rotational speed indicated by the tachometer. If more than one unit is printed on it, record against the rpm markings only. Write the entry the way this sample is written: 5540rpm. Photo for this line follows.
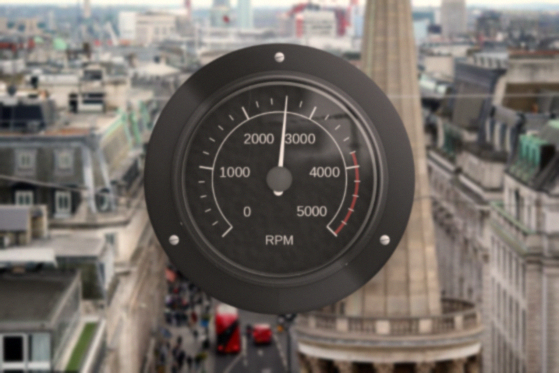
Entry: 2600rpm
